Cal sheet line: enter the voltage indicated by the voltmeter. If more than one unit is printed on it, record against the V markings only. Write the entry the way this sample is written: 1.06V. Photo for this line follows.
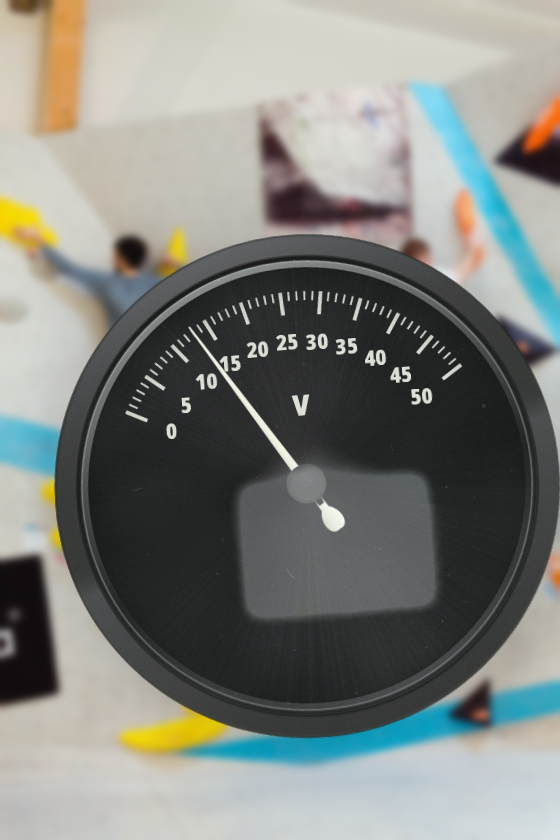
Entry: 13V
